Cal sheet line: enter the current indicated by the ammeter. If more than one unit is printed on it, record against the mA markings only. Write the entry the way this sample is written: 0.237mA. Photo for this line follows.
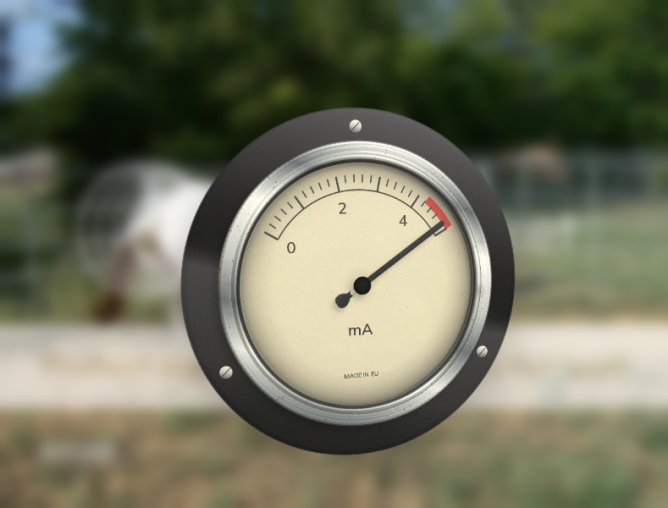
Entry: 4.8mA
